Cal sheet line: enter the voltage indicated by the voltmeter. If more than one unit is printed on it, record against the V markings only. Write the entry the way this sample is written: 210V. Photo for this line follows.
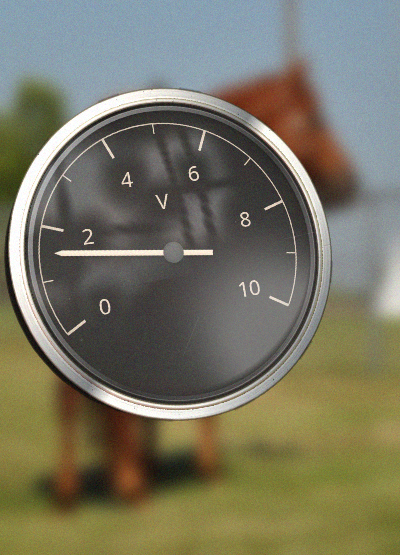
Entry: 1.5V
